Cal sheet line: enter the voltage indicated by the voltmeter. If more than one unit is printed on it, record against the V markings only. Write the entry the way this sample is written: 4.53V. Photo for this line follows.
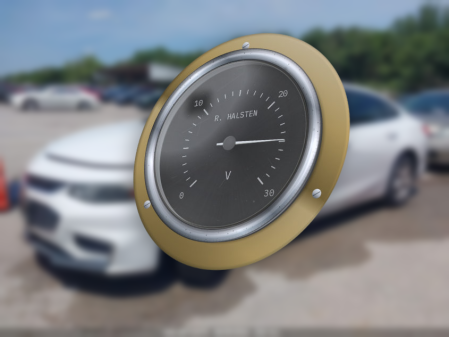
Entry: 25V
